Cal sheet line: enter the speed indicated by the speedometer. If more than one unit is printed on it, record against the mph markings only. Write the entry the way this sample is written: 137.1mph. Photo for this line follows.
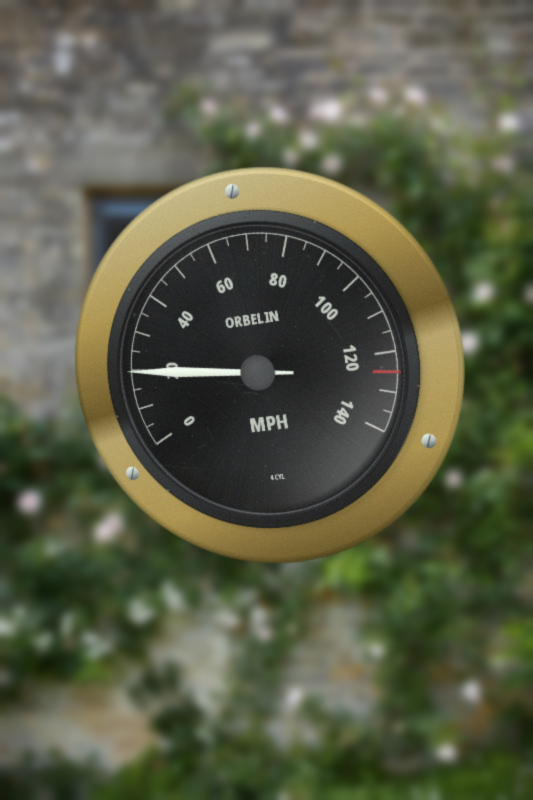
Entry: 20mph
